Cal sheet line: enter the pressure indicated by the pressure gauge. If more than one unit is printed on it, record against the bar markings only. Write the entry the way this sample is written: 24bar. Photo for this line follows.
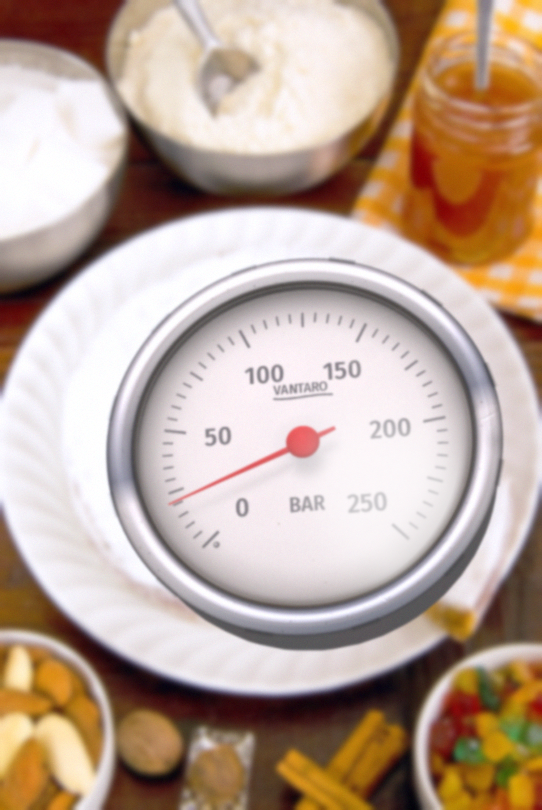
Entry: 20bar
